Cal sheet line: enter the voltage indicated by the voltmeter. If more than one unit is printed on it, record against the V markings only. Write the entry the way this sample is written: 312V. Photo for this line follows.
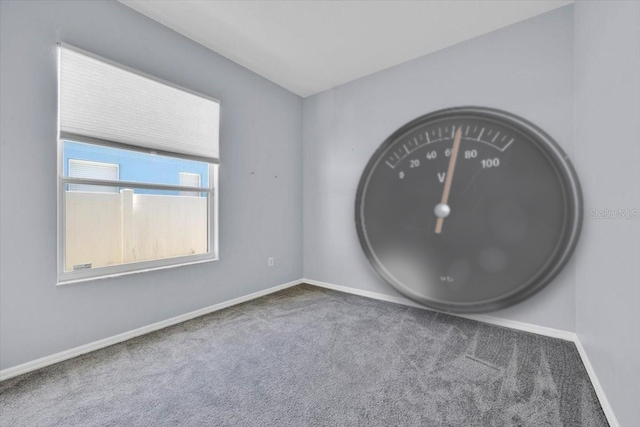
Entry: 65V
